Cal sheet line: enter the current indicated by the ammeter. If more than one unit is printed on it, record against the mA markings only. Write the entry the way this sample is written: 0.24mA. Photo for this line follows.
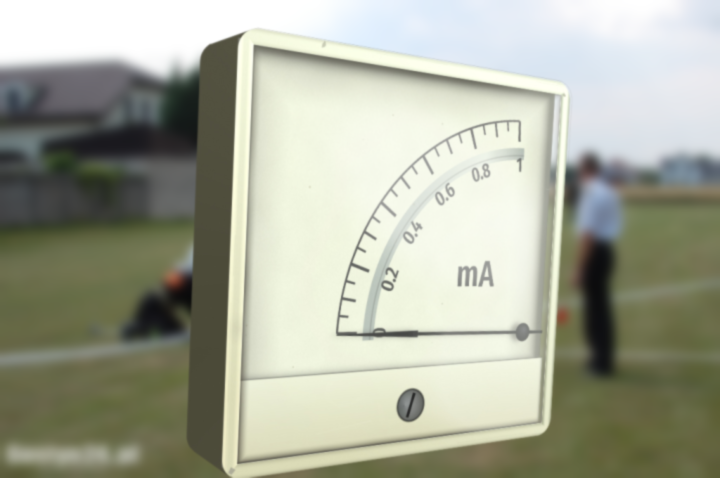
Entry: 0mA
